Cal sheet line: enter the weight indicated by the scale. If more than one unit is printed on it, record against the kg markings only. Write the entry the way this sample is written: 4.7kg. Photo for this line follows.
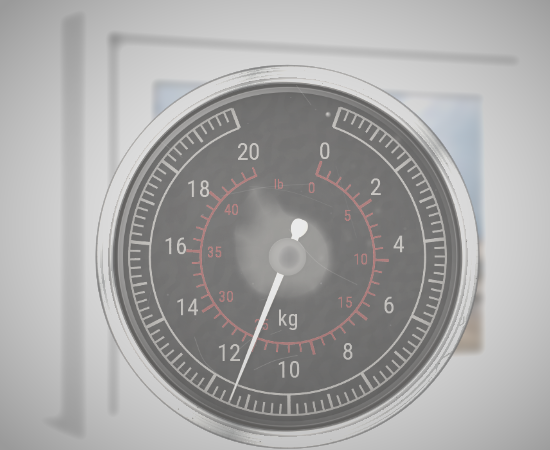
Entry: 11.4kg
